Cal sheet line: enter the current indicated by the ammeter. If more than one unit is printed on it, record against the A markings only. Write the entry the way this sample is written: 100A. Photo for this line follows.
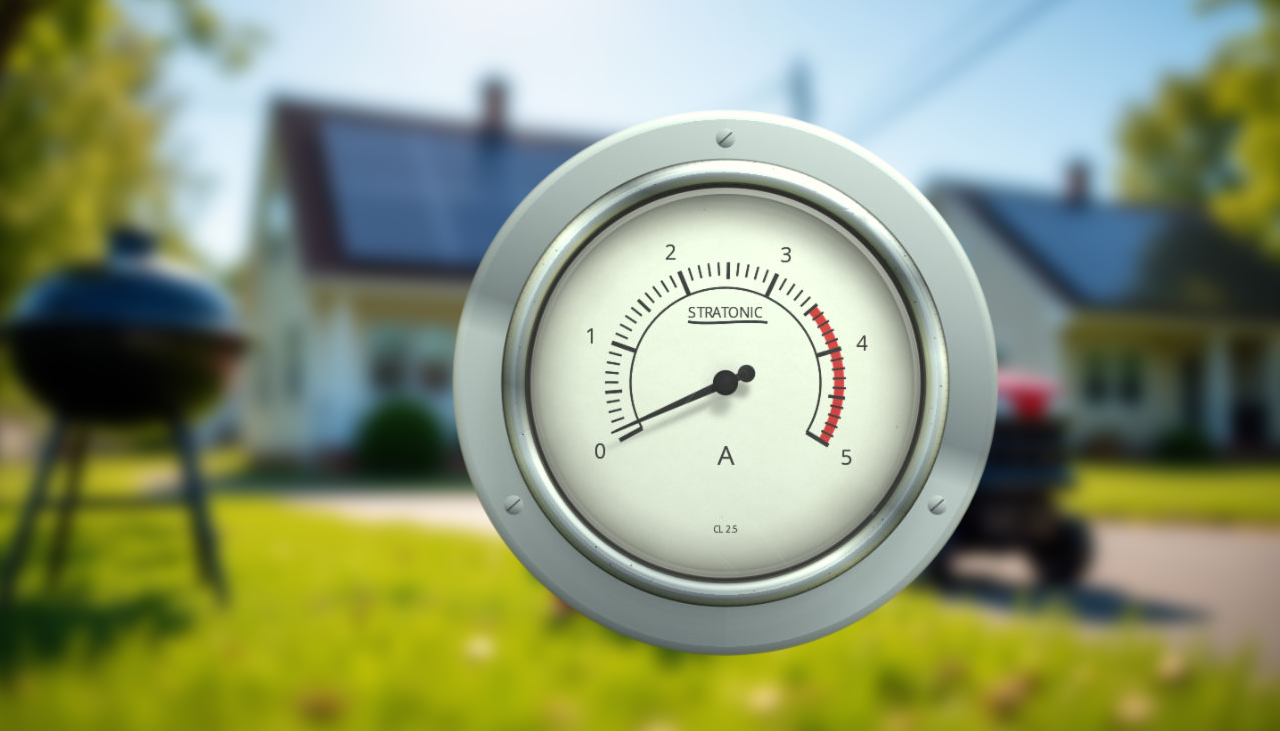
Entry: 0.1A
